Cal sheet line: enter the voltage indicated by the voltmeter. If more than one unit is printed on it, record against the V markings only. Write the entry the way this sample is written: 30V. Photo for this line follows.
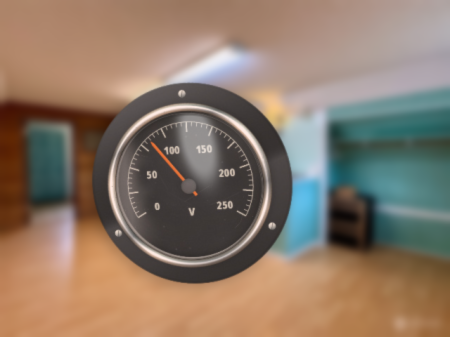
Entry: 85V
